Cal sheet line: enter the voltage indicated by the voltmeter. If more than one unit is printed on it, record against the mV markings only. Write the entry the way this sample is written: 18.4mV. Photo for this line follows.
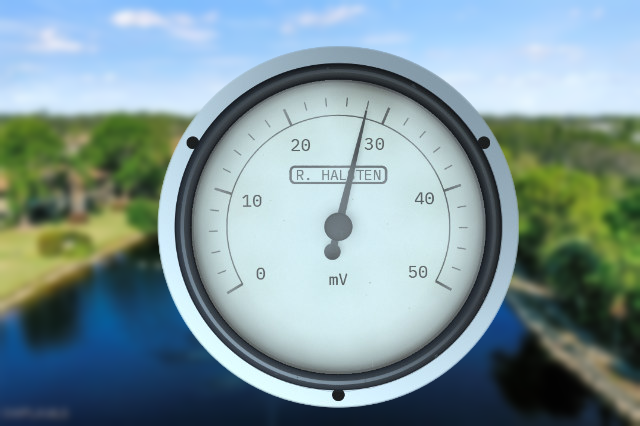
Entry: 28mV
